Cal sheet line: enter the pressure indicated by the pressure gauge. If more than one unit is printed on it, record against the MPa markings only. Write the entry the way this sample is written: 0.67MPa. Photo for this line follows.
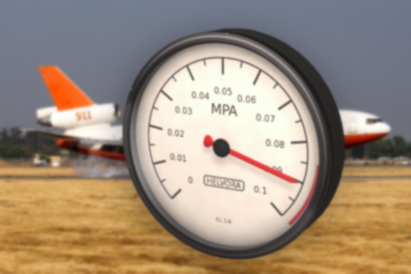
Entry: 0.09MPa
